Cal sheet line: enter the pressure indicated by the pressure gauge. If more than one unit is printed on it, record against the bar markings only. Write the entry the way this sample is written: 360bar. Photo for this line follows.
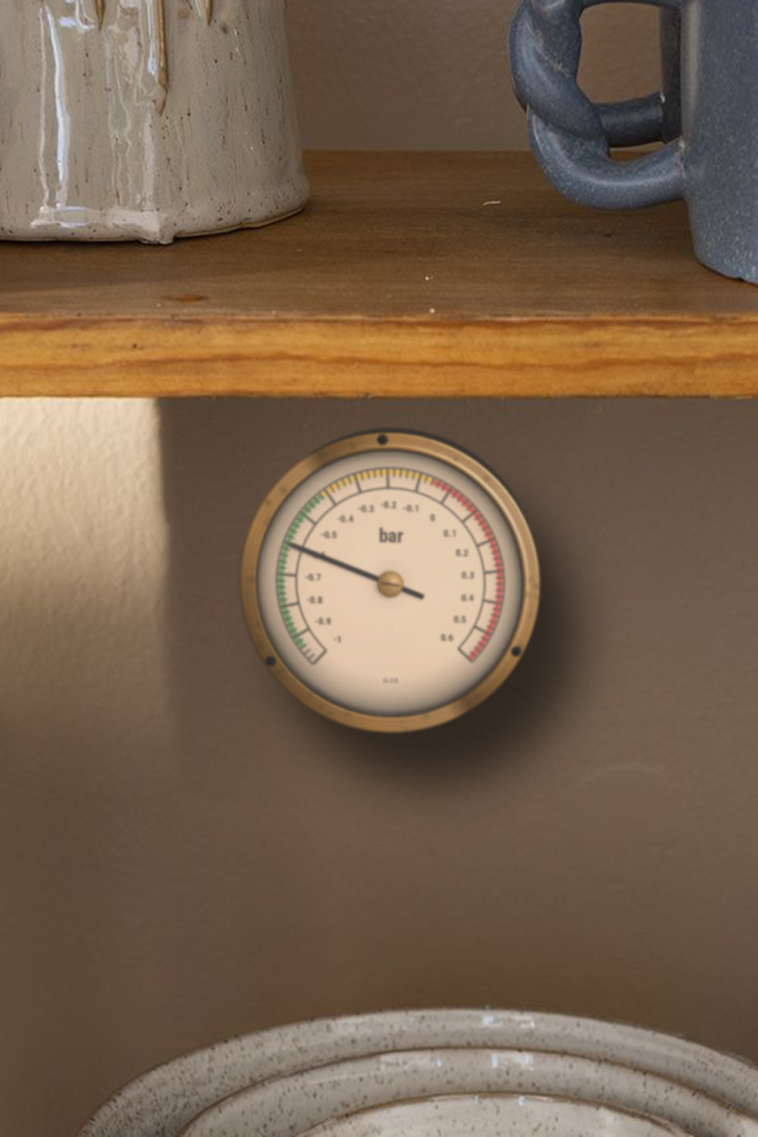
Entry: -0.6bar
